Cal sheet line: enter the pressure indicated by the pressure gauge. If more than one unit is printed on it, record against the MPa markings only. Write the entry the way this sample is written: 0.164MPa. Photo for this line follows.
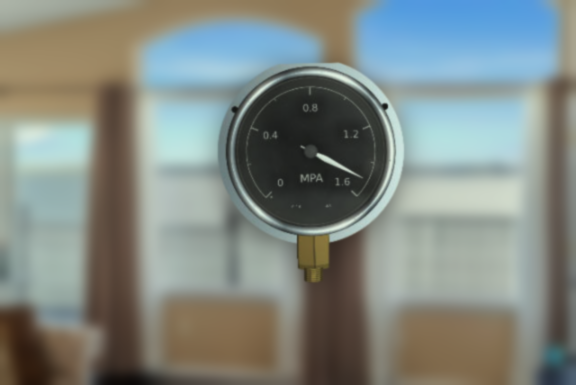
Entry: 1.5MPa
